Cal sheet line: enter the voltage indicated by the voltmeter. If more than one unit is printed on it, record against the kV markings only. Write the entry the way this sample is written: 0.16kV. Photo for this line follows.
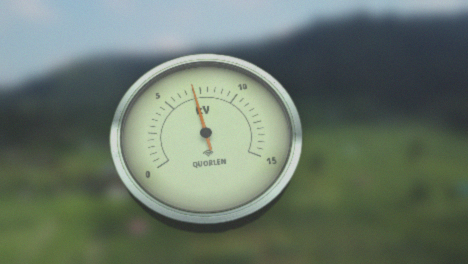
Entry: 7kV
